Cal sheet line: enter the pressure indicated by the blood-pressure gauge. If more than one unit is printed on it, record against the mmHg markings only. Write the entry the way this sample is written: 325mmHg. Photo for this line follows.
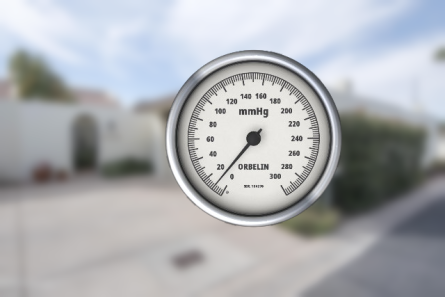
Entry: 10mmHg
